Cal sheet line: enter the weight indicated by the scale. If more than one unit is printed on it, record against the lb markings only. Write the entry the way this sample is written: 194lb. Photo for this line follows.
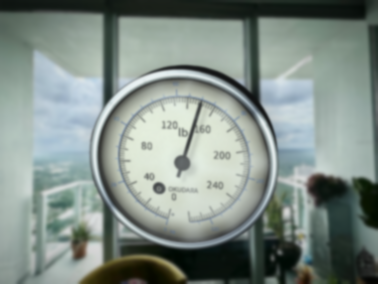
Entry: 150lb
